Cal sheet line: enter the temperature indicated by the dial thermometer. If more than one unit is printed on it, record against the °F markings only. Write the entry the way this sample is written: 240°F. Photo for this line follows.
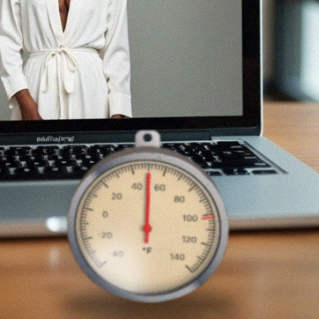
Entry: 50°F
